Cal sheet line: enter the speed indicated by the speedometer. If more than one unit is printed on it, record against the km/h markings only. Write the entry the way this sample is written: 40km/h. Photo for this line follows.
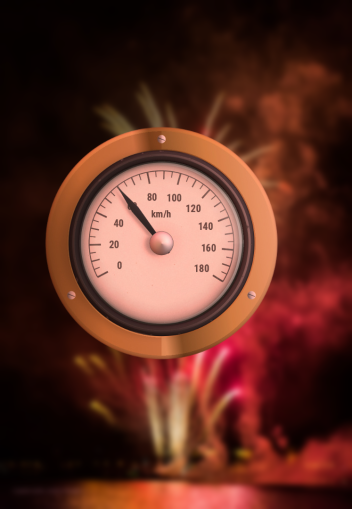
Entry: 60km/h
